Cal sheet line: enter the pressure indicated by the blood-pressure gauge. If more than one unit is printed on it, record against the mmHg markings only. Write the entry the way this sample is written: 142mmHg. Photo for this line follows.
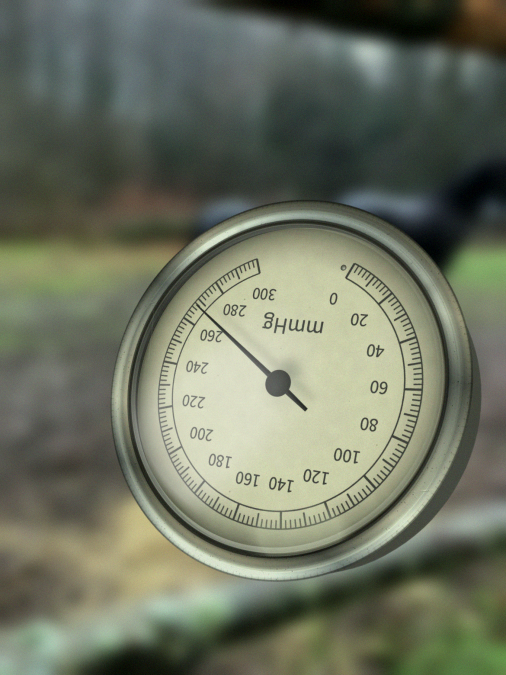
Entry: 268mmHg
